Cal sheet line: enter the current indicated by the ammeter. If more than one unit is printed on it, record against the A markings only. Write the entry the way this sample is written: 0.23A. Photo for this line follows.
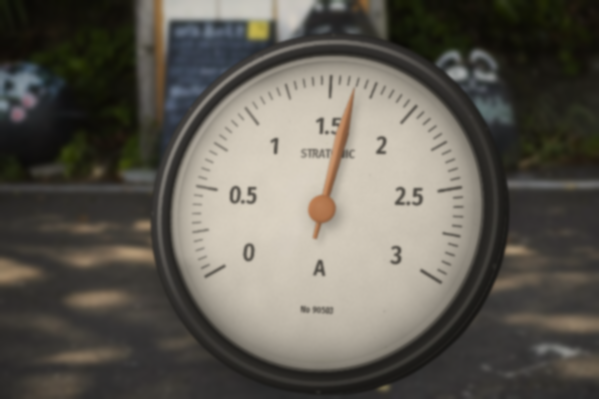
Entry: 1.65A
